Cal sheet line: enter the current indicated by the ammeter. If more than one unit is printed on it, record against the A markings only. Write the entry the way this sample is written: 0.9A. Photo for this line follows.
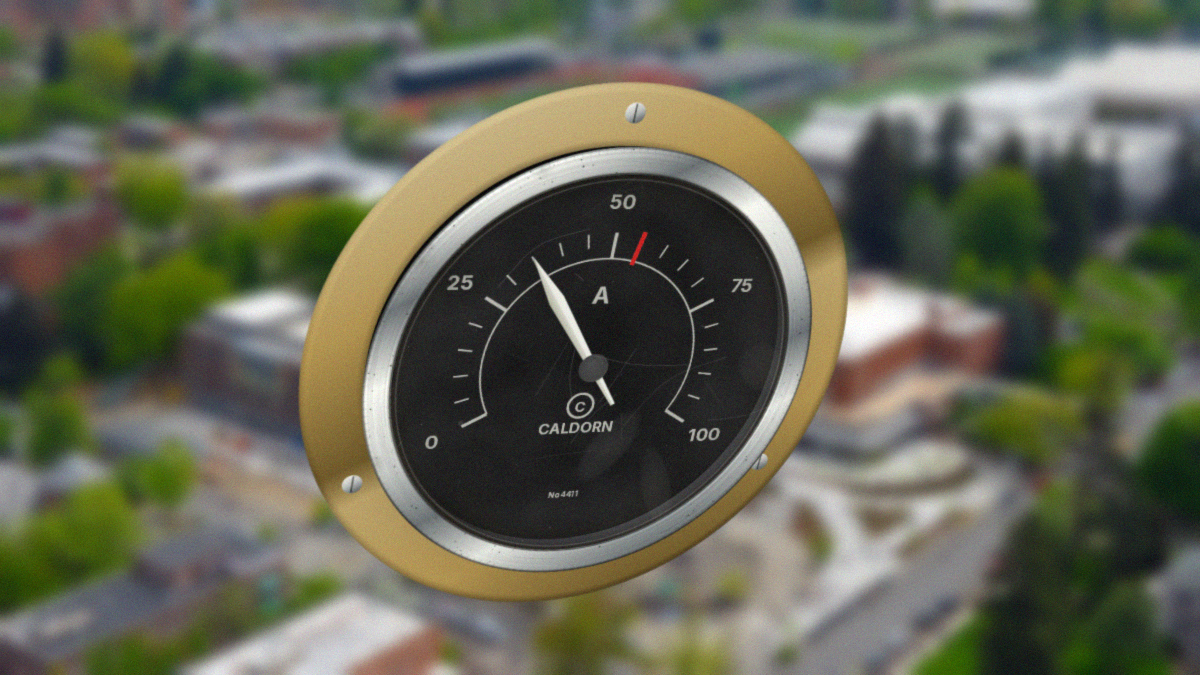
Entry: 35A
